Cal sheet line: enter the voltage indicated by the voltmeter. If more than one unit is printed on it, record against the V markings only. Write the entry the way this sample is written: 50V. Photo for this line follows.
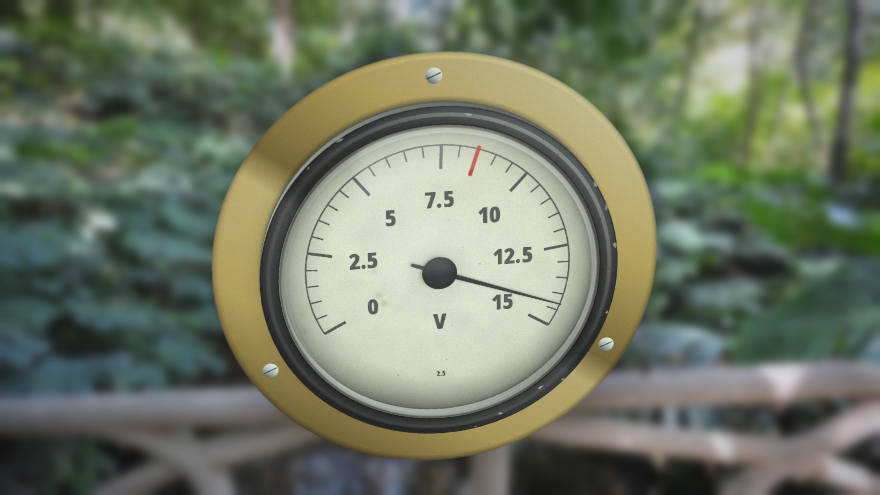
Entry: 14.25V
